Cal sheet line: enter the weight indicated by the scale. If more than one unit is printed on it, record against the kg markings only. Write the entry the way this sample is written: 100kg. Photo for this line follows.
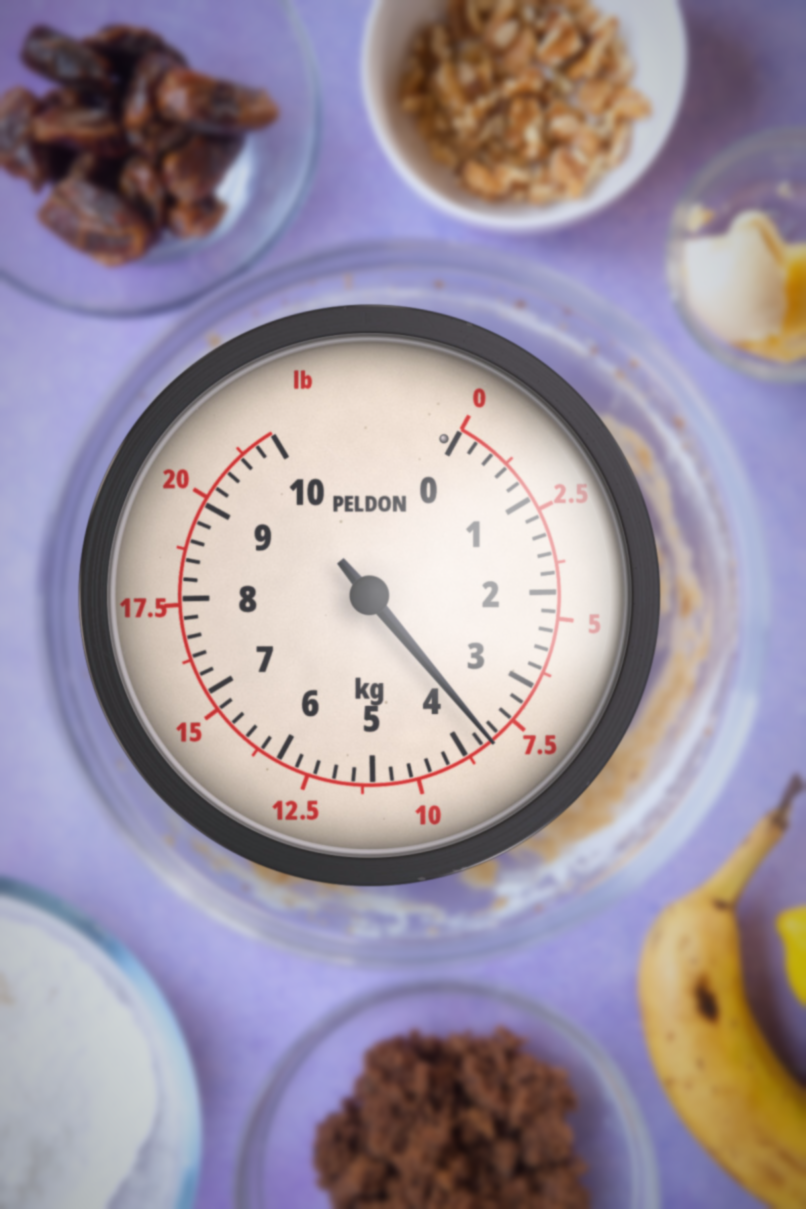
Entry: 3.7kg
